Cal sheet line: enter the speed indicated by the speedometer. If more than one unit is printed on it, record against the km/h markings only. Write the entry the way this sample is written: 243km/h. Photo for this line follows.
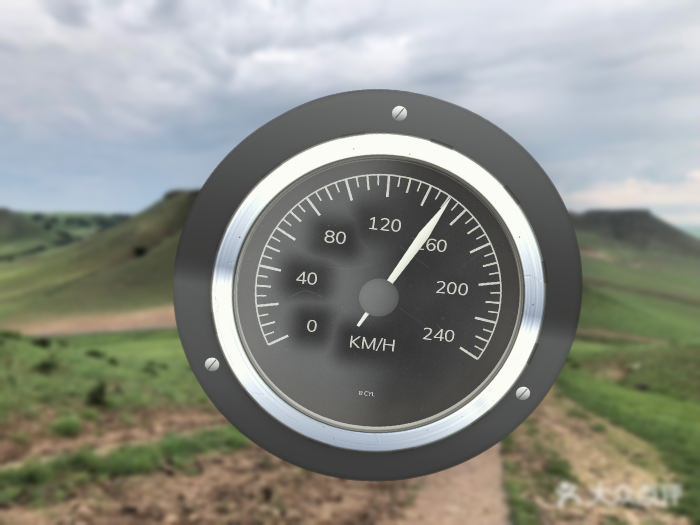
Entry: 150km/h
